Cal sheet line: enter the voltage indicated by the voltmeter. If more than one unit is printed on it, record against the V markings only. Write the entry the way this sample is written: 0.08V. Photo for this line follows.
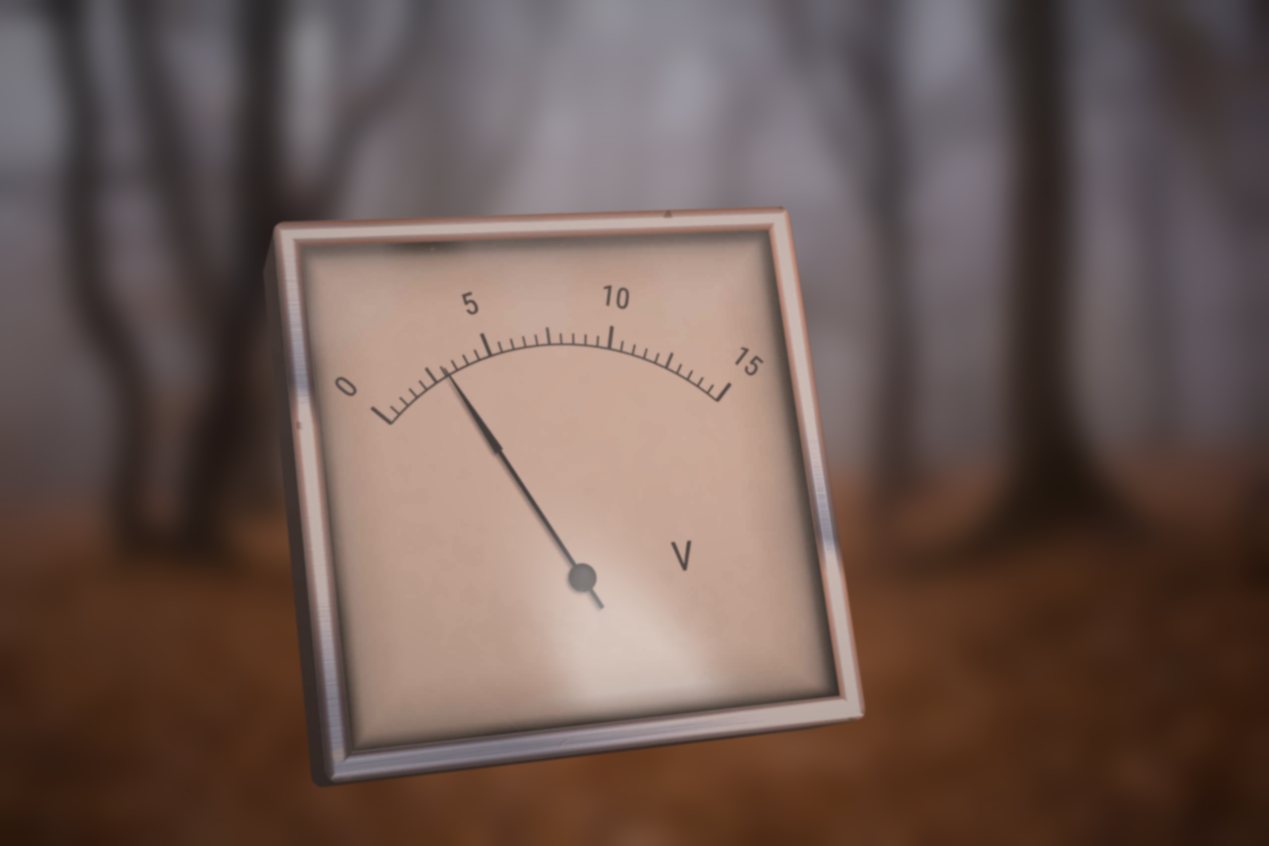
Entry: 3V
